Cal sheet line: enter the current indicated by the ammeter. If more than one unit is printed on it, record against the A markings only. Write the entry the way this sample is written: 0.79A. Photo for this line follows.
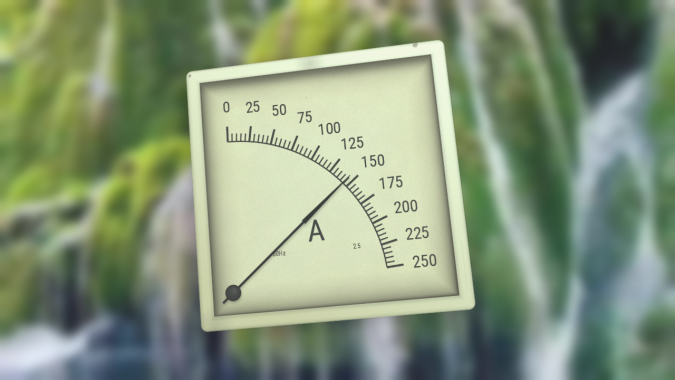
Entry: 145A
